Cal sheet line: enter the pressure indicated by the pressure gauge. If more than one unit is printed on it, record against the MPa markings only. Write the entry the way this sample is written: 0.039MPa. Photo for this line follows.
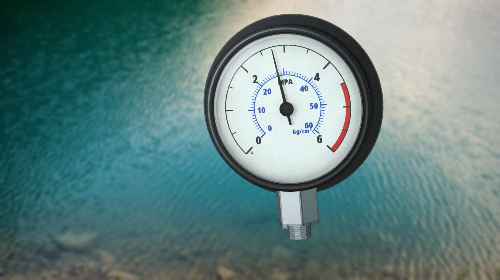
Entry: 2.75MPa
